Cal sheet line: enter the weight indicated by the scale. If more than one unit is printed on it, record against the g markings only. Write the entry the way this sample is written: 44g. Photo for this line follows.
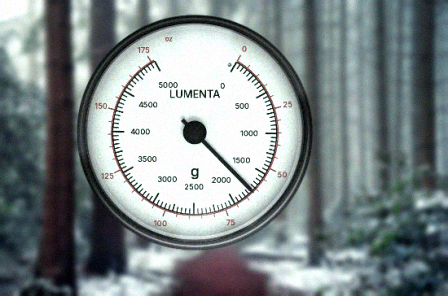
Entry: 1750g
